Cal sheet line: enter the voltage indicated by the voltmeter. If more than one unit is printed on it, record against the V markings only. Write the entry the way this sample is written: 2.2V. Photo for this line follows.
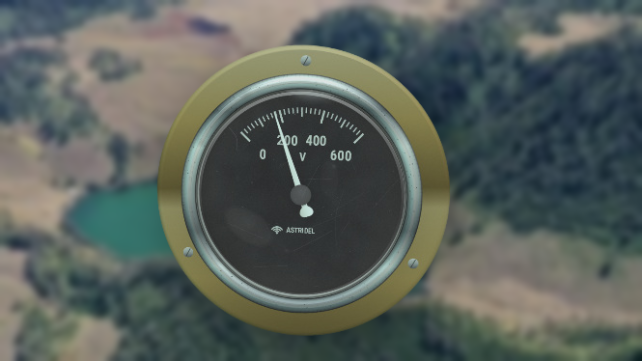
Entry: 180V
